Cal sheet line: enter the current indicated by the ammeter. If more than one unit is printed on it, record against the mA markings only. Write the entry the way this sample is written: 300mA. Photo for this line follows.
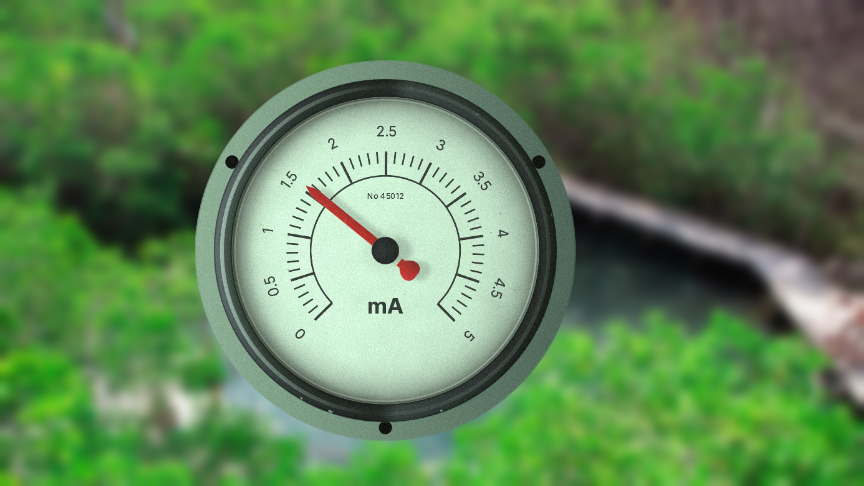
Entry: 1.55mA
